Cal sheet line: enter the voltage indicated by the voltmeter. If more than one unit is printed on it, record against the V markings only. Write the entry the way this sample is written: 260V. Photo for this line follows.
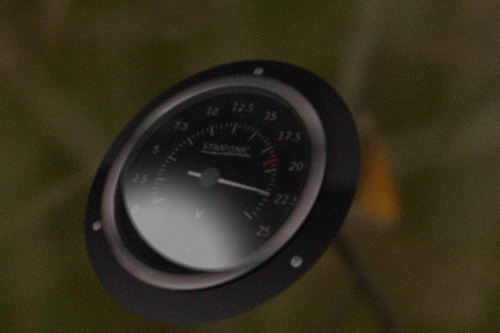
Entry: 22.5V
